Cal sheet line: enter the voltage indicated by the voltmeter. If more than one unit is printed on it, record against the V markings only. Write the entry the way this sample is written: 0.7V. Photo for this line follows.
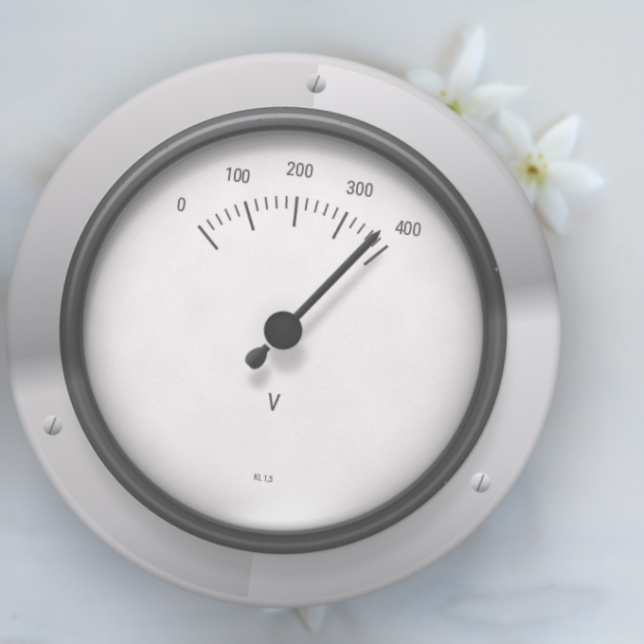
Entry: 370V
